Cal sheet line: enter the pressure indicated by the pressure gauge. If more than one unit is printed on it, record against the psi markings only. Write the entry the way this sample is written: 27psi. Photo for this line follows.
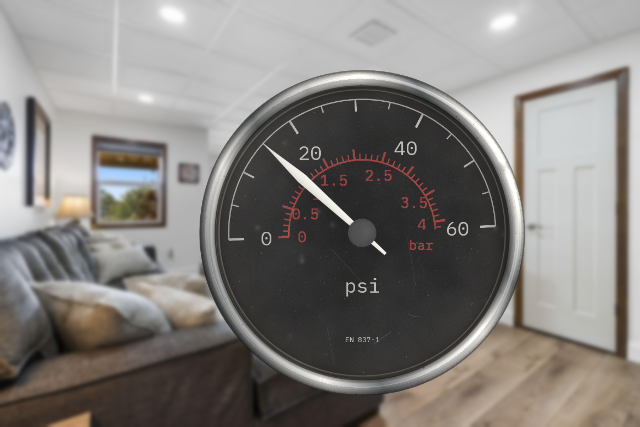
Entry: 15psi
